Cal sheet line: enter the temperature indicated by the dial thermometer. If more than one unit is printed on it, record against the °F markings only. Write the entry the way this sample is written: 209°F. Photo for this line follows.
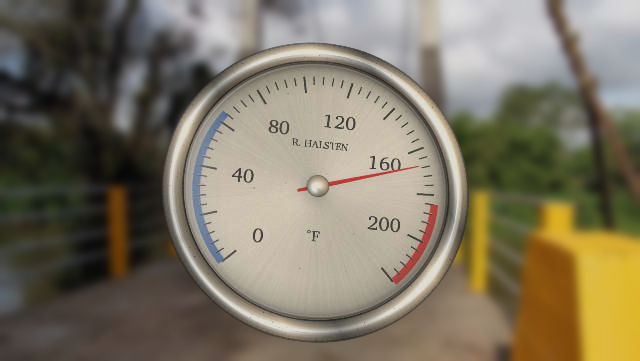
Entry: 168°F
